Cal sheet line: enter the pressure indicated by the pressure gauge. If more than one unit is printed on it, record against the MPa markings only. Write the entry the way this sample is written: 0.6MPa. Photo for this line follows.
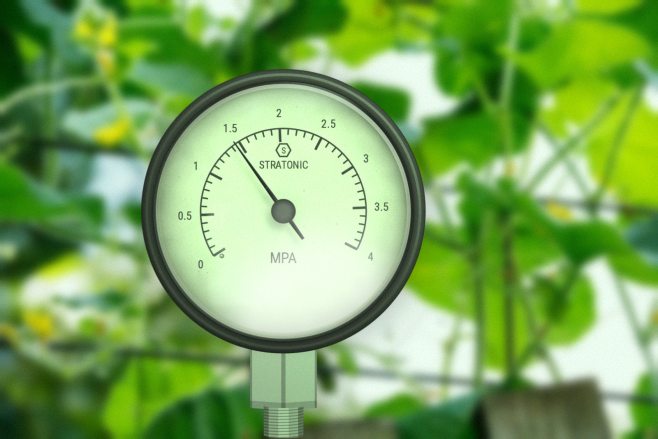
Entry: 1.45MPa
